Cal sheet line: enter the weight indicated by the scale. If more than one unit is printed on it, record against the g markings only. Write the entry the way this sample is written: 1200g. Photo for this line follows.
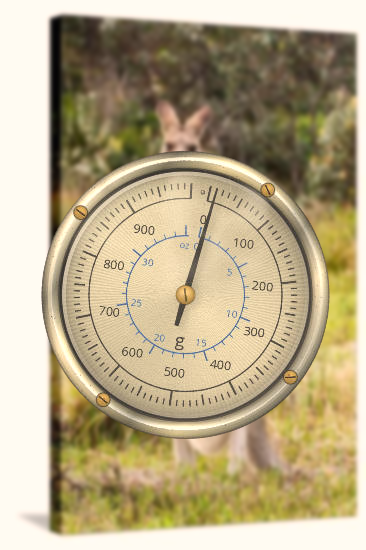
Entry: 10g
